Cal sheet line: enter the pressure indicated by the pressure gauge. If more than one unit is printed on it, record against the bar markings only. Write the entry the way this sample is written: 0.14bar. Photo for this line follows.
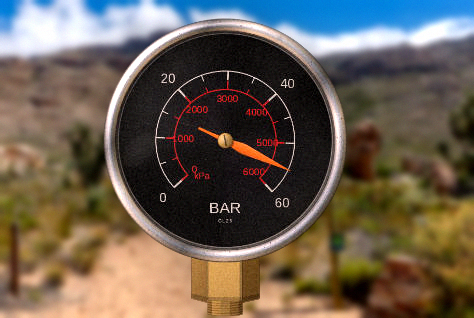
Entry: 55bar
